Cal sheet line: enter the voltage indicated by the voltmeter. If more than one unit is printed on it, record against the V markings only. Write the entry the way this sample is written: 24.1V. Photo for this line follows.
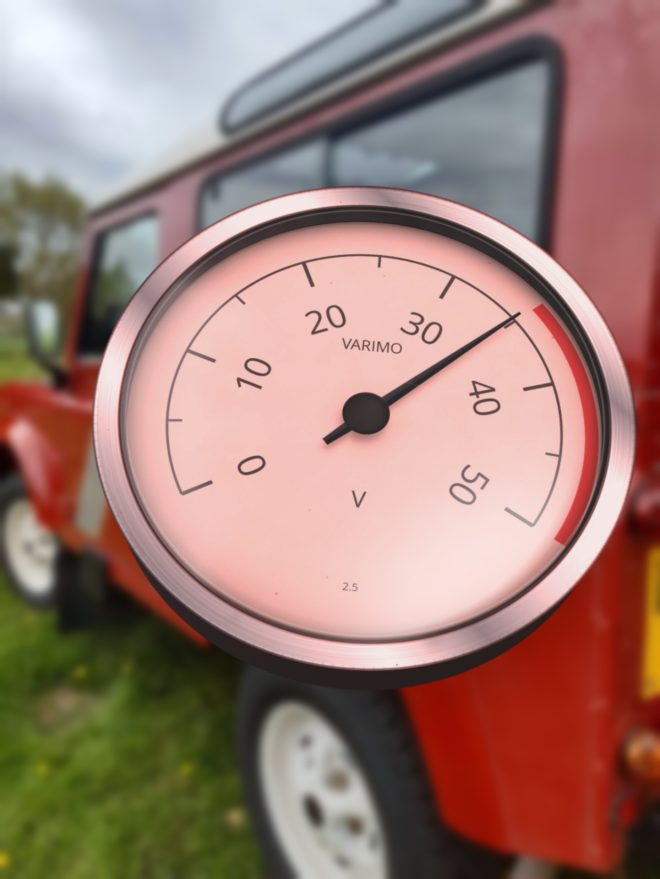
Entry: 35V
